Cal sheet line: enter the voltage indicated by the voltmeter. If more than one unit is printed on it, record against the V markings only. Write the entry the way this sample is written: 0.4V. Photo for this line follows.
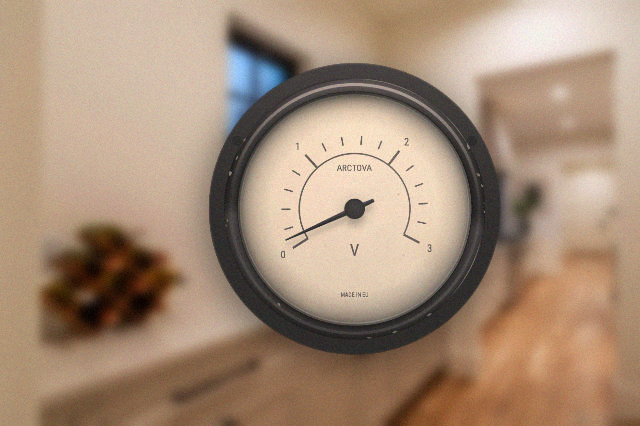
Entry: 0.1V
